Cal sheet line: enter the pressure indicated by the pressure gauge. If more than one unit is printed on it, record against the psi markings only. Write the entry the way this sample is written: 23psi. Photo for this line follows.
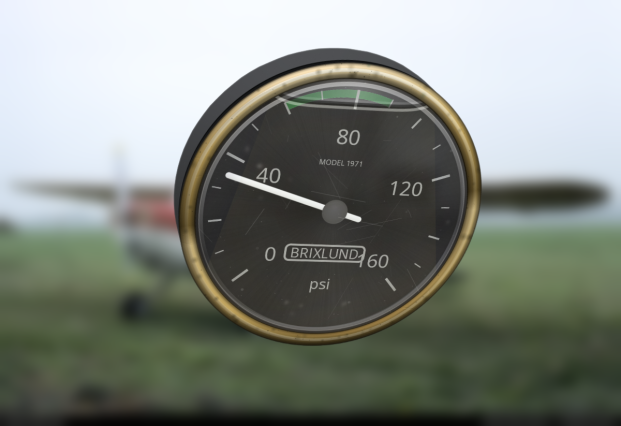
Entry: 35psi
